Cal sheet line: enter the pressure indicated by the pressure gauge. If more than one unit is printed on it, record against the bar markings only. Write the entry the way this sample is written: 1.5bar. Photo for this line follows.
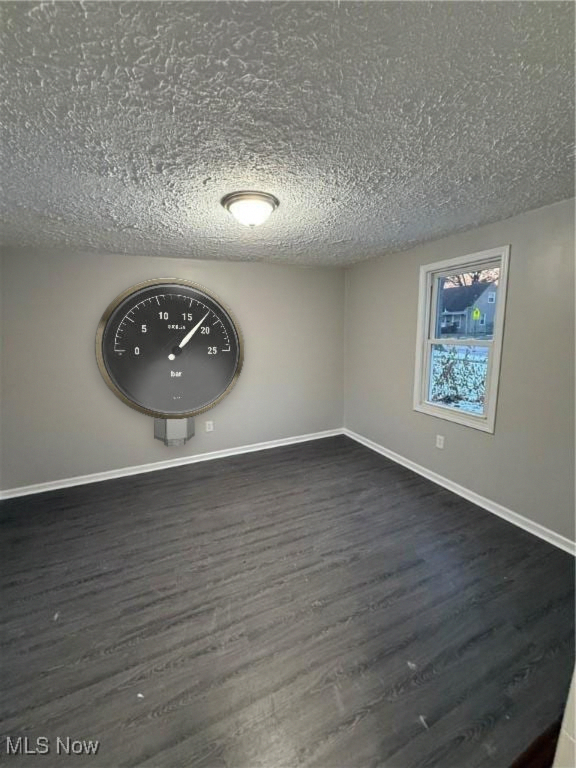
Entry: 18bar
